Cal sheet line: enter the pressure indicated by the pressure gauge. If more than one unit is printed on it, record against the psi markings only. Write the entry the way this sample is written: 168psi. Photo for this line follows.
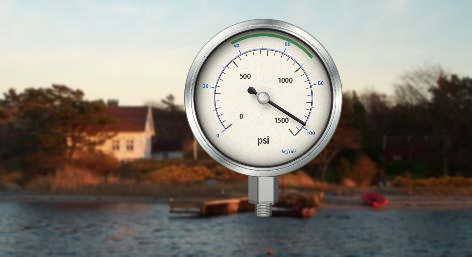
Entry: 1400psi
